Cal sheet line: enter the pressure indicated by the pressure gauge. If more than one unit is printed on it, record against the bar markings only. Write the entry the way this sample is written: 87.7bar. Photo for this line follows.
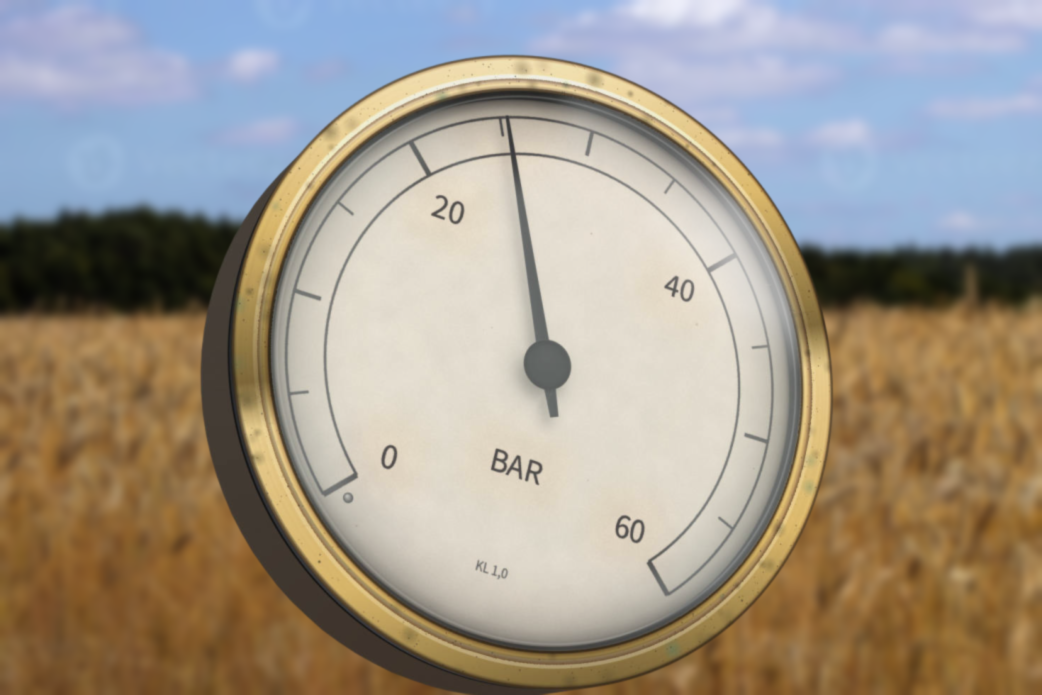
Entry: 25bar
